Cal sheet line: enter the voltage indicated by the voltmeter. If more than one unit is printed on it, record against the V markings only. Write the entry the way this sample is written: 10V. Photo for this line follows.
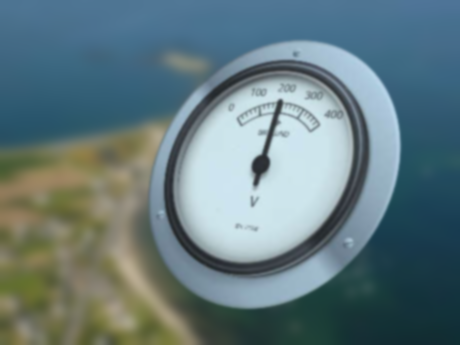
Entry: 200V
